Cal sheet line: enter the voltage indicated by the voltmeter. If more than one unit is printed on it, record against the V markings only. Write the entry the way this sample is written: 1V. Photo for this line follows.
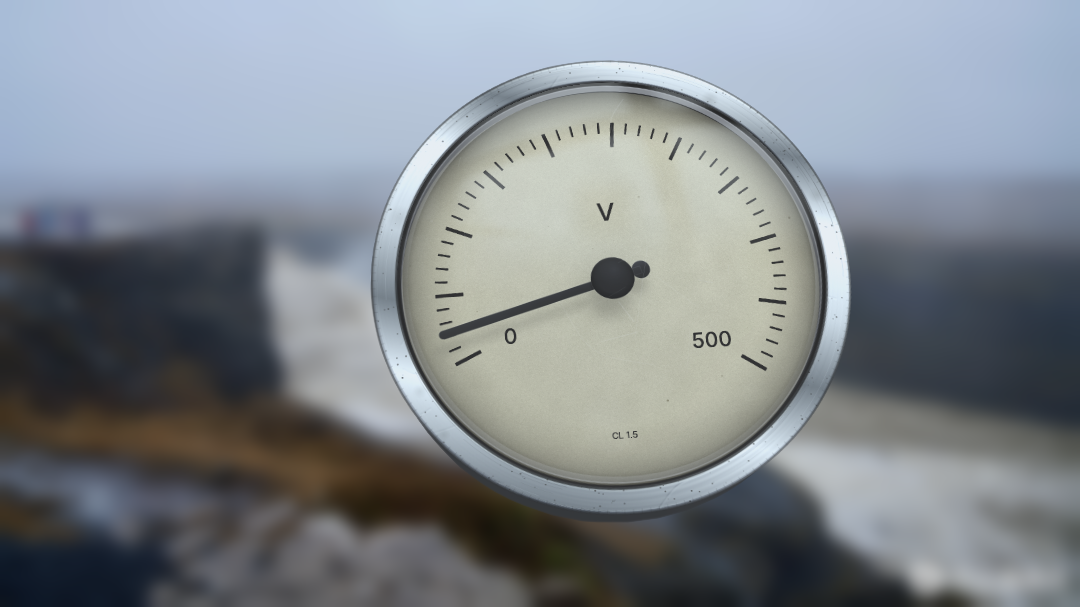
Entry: 20V
